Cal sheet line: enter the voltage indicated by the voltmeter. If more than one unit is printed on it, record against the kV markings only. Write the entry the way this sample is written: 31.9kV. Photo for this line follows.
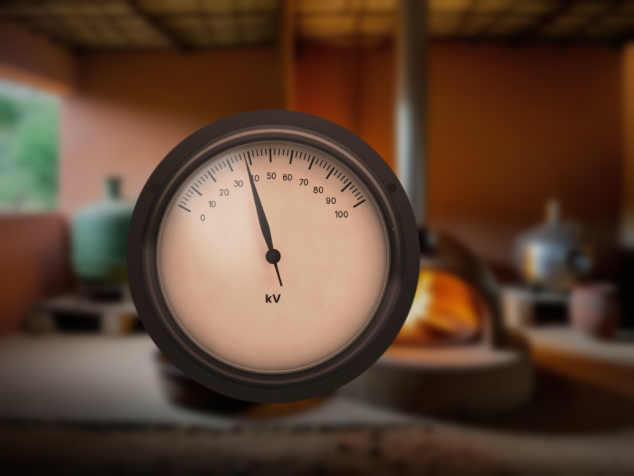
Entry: 38kV
